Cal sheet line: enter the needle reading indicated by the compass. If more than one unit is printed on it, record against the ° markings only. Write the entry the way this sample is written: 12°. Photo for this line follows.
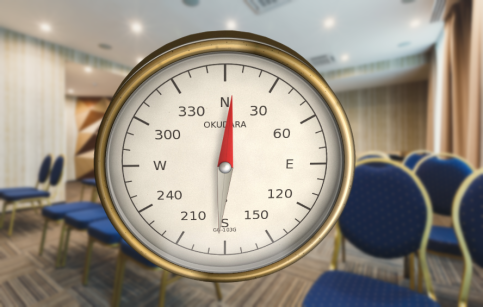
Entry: 5°
